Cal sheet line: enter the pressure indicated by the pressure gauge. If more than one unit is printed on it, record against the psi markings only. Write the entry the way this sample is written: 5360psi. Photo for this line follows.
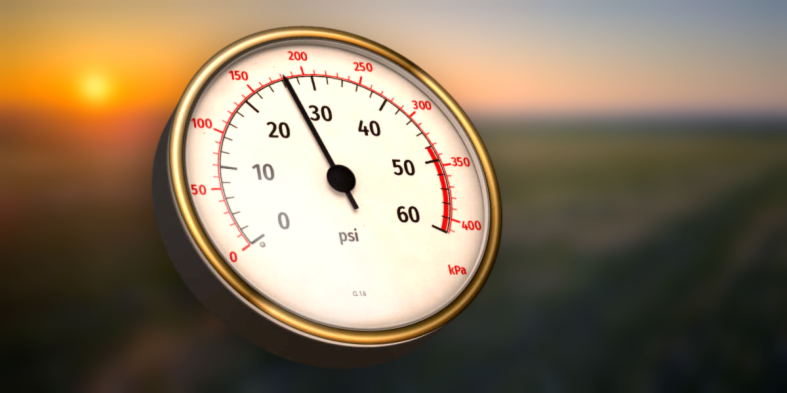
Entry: 26psi
